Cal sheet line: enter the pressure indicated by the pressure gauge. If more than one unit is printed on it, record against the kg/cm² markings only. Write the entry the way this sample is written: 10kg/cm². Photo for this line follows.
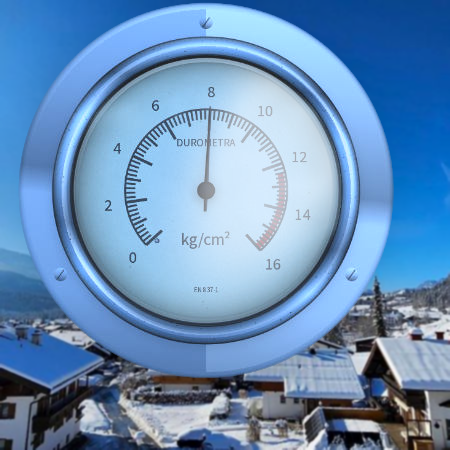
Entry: 8kg/cm²
